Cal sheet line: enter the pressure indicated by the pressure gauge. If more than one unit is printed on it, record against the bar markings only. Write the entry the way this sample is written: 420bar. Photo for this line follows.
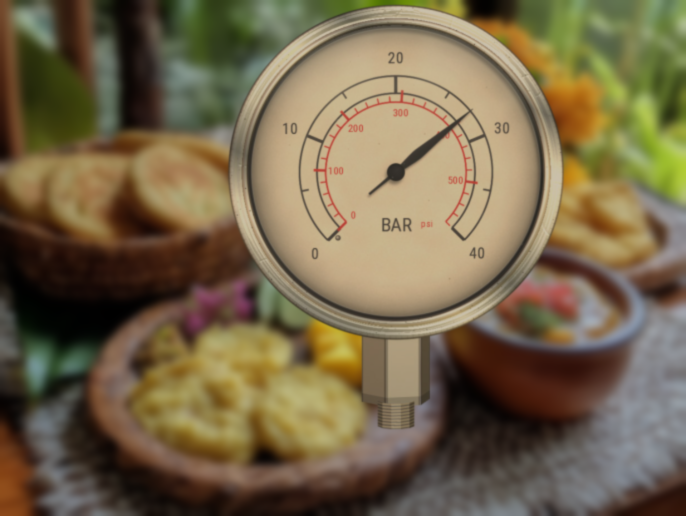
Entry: 27.5bar
